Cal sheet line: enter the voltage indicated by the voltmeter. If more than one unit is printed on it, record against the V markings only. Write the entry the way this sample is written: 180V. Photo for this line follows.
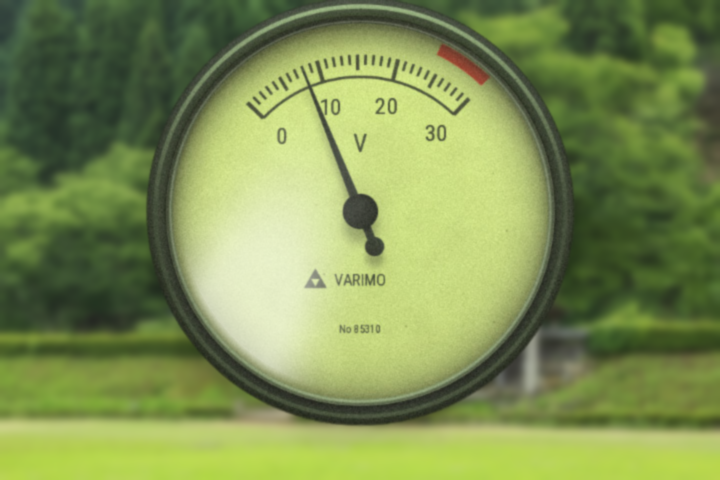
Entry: 8V
